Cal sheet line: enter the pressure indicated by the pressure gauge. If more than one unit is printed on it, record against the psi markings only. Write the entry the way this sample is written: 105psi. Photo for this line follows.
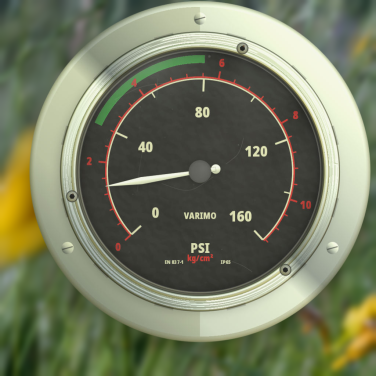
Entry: 20psi
